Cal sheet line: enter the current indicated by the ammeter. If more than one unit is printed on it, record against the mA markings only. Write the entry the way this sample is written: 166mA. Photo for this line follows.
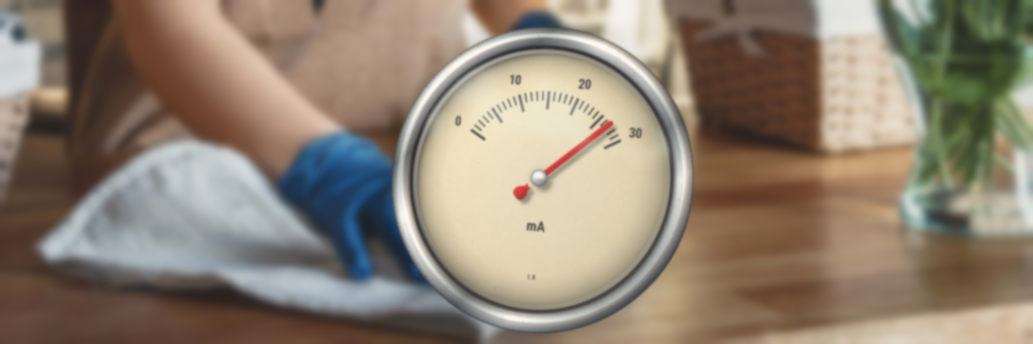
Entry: 27mA
